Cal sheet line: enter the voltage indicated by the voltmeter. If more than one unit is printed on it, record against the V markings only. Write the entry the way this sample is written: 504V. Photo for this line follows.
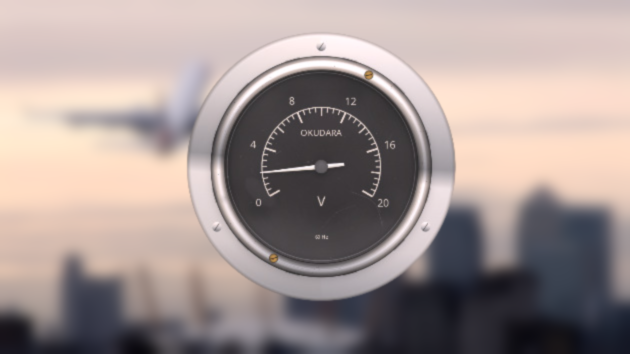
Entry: 2V
